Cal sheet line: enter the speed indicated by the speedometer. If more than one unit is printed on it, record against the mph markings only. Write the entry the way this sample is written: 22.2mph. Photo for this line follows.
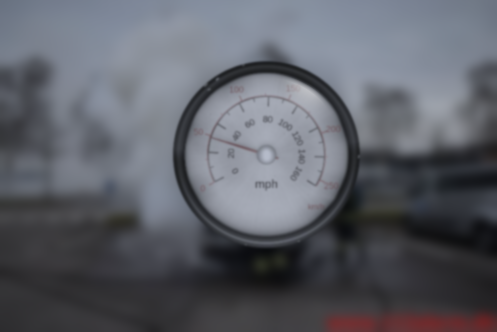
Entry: 30mph
